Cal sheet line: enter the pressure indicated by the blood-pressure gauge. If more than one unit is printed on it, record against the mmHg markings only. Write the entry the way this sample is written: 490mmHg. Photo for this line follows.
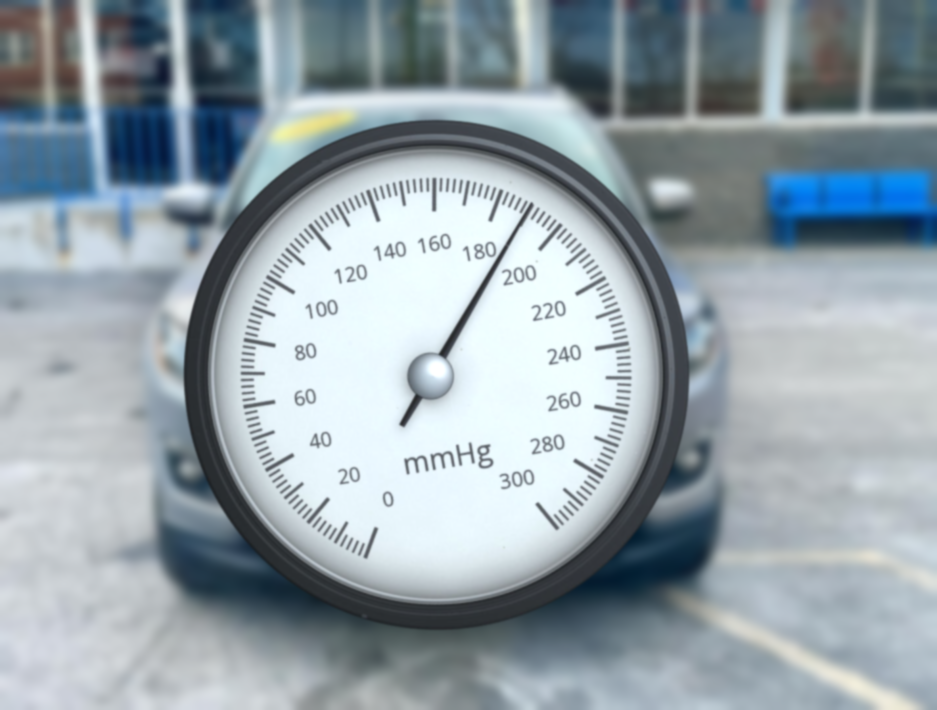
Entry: 190mmHg
